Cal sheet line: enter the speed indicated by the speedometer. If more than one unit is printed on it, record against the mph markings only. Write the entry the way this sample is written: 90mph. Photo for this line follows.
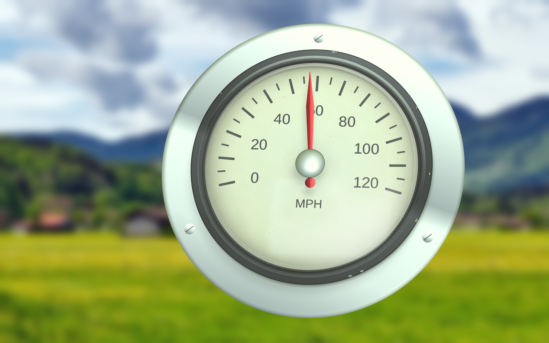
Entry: 57.5mph
